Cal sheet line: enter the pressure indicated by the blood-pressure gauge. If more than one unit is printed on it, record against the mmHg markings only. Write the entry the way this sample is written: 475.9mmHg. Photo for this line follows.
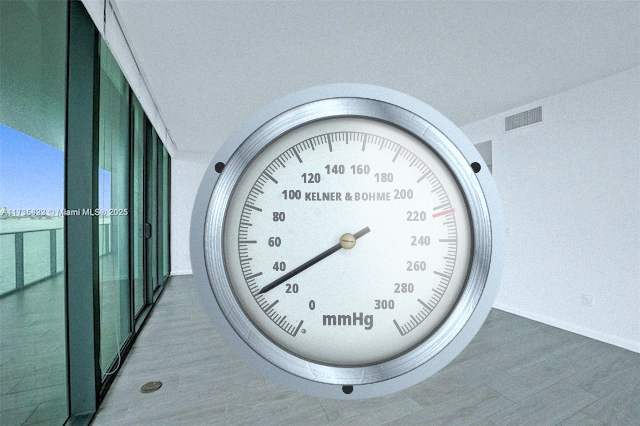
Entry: 30mmHg
